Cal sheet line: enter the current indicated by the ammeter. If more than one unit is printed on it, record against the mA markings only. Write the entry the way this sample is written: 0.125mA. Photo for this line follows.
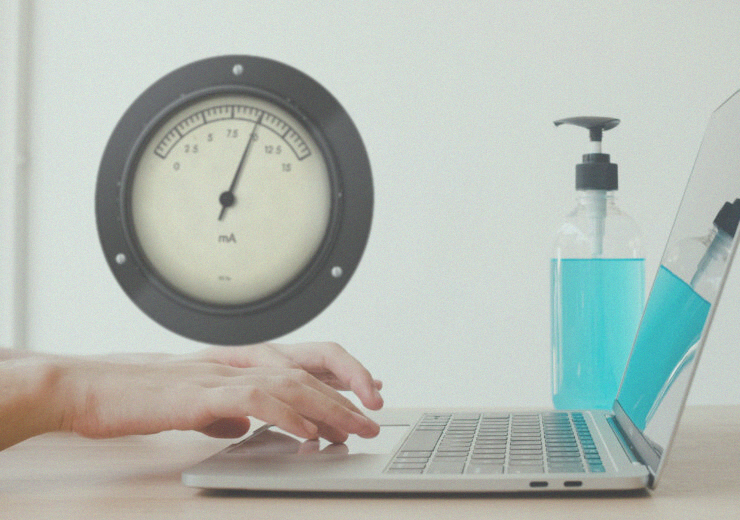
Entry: 10mA
